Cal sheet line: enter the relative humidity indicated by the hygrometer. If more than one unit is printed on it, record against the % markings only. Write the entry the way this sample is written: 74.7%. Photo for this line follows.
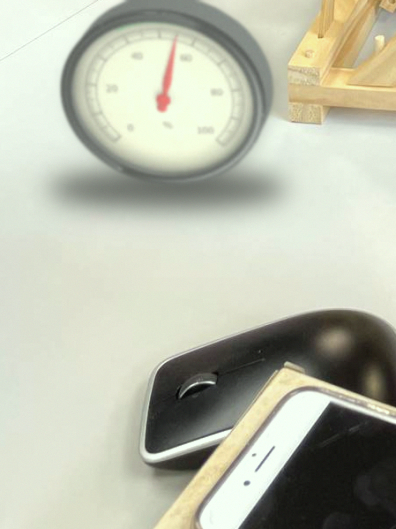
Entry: 55%
